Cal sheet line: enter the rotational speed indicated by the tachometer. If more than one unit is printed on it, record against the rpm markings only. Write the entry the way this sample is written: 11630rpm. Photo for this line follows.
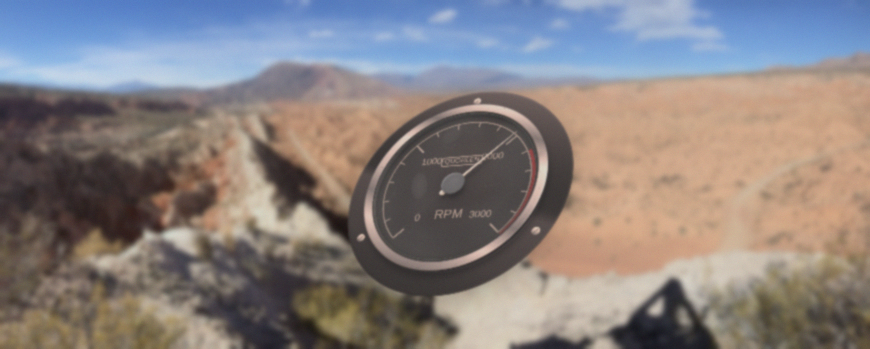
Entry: 2000rpm
